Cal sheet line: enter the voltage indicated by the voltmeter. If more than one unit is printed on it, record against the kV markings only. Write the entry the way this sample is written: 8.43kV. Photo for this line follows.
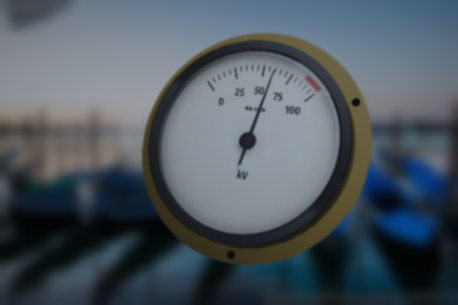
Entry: 60kV
